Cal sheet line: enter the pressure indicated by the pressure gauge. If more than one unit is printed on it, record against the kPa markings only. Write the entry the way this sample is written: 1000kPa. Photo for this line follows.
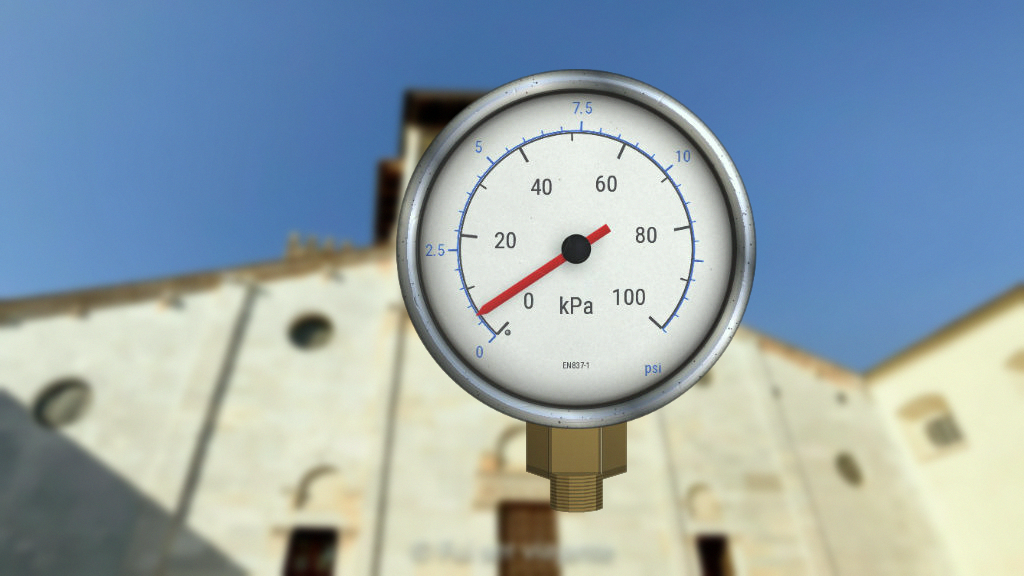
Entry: 5kPa
